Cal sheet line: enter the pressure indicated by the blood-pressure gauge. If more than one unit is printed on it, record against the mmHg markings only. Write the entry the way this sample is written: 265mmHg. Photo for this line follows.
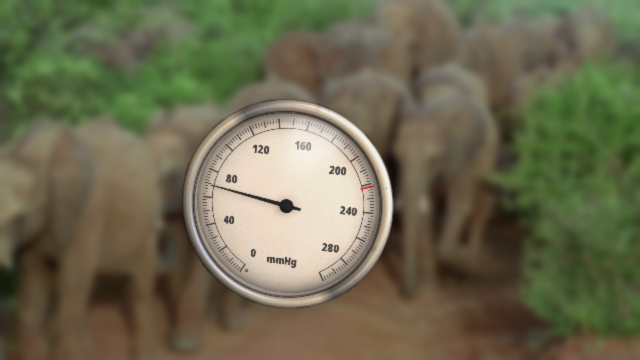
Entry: 70mmHg
